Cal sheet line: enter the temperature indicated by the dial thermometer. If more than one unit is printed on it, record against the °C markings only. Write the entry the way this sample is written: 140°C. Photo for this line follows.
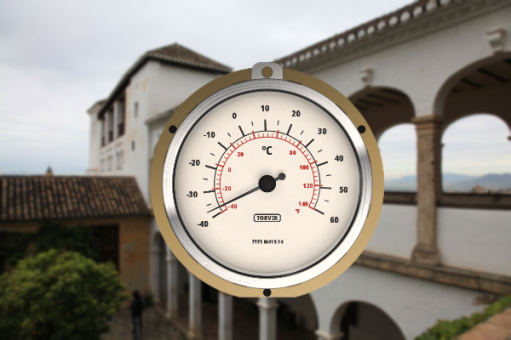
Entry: -37.5°C
